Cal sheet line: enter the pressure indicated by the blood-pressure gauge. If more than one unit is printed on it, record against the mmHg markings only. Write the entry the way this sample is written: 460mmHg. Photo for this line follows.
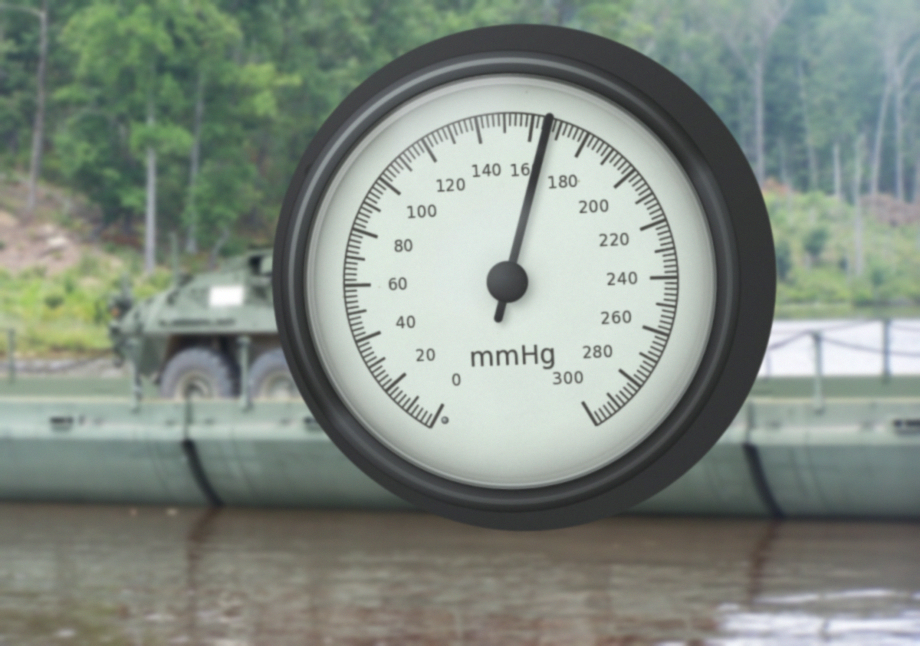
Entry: 166mmHg
